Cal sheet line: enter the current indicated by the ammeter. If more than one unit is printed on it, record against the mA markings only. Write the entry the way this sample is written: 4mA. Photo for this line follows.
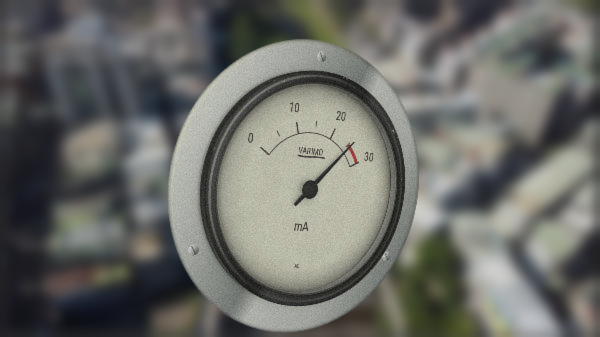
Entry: 25mA
